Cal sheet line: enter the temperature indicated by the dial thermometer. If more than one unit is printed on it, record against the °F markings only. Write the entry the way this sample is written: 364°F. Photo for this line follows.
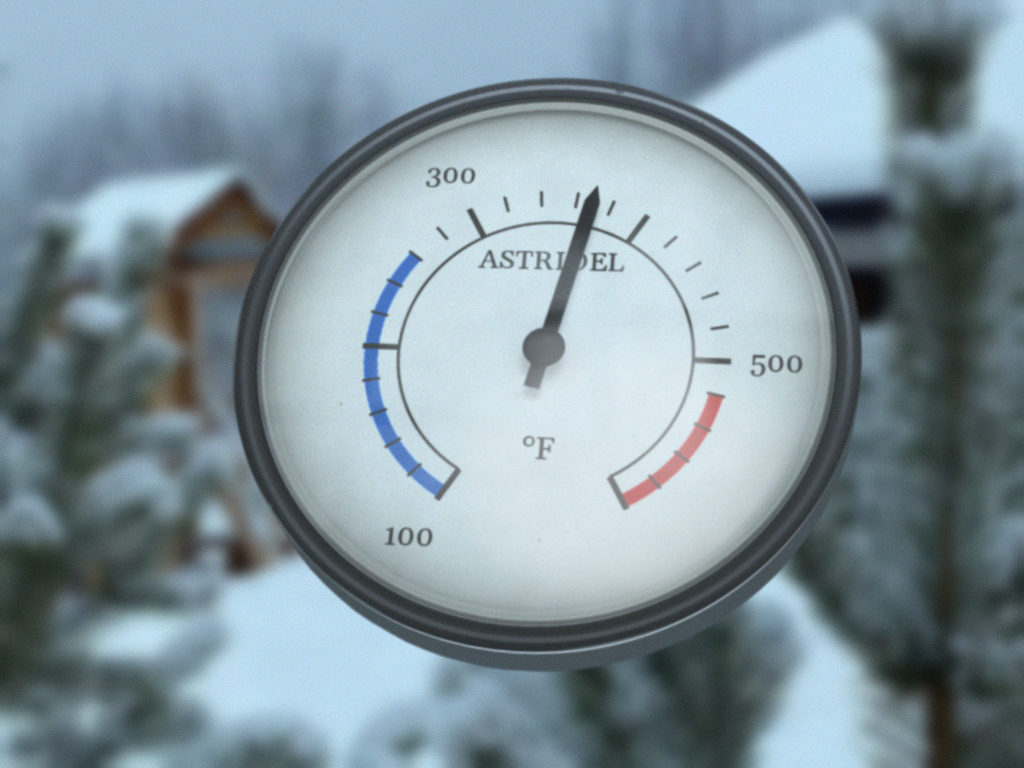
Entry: 370°F
